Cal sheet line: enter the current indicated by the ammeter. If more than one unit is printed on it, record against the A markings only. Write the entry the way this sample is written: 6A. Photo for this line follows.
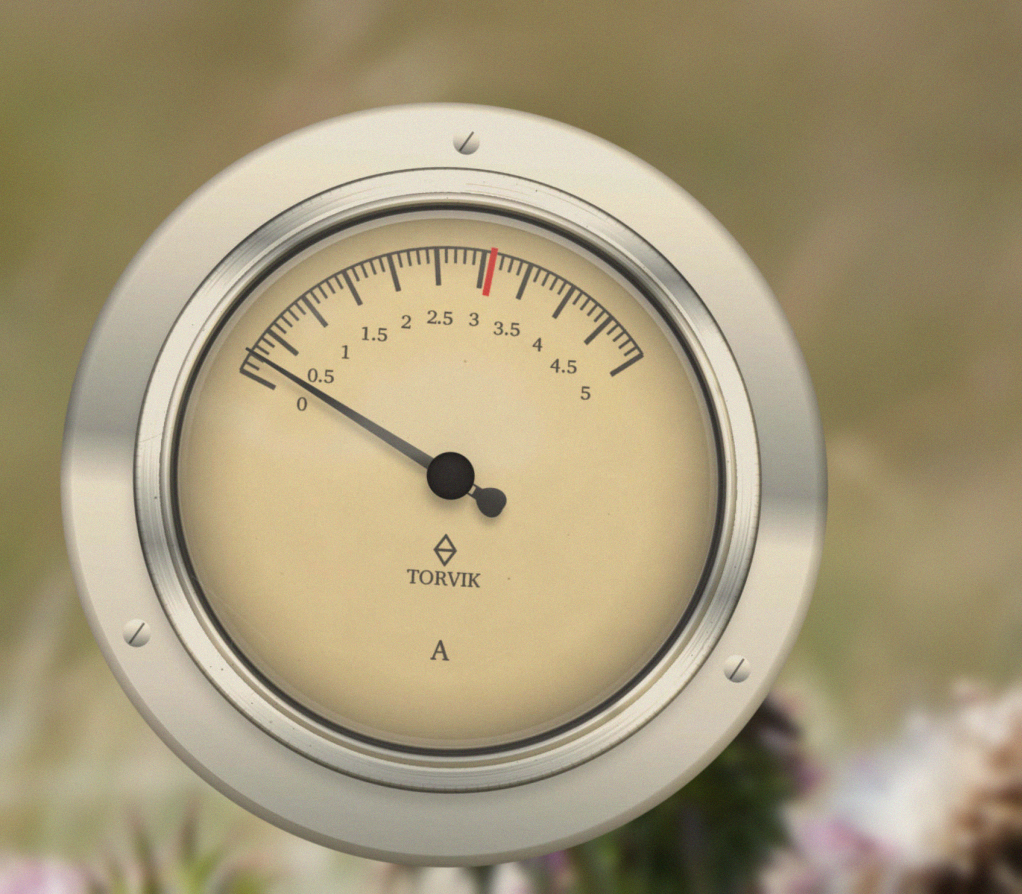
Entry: 0.2A
